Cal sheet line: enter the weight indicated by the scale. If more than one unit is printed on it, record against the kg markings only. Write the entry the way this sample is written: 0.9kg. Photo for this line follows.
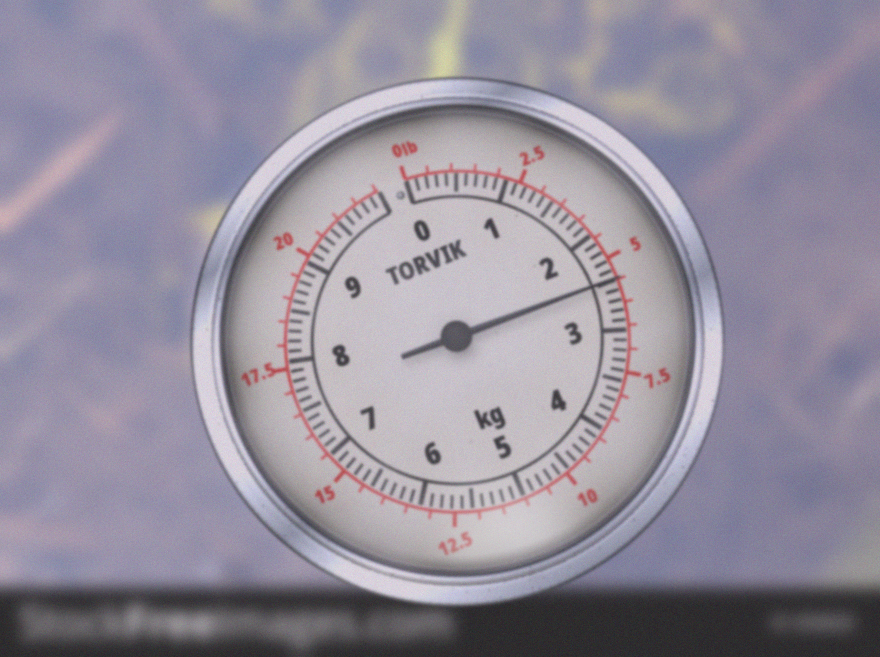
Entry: 2.5kg
